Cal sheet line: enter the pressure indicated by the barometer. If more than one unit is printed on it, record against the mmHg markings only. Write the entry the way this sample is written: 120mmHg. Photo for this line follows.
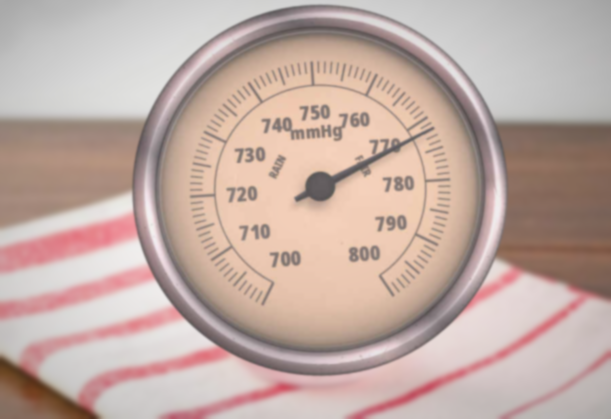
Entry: 772mmHg
